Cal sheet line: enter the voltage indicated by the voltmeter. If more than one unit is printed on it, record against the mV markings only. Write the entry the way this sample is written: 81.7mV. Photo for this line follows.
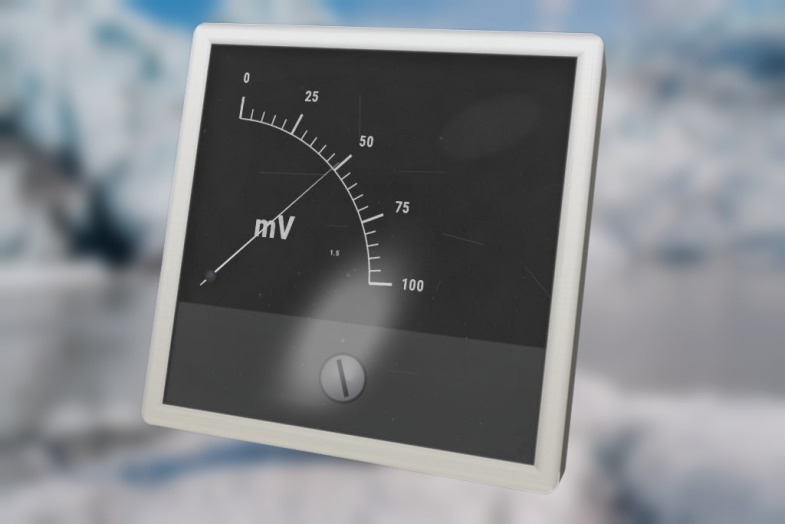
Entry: 50mV
